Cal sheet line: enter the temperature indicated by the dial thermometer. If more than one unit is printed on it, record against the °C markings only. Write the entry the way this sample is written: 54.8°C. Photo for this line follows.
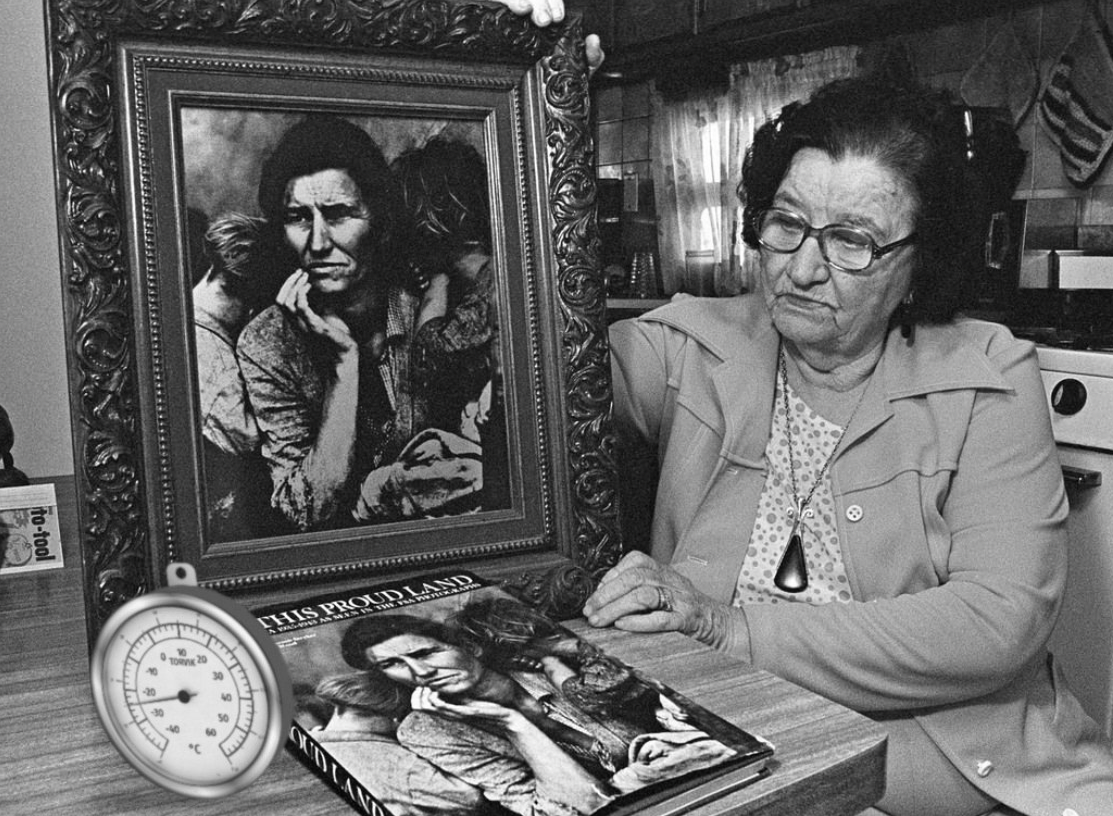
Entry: -24°C
